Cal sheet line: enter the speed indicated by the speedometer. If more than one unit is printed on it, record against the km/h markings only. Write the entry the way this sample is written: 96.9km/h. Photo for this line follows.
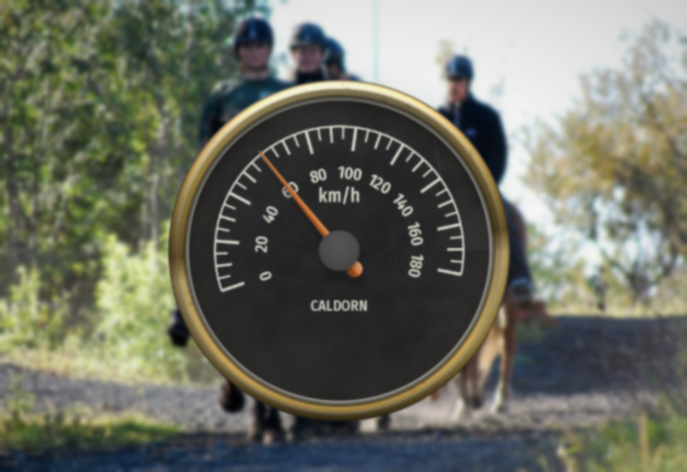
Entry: 60km/h
